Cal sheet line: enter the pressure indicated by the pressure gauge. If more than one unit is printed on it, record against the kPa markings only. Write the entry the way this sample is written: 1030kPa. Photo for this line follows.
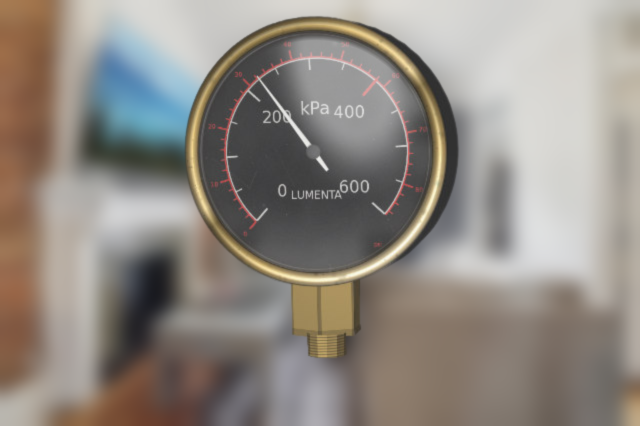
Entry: 225kPa
